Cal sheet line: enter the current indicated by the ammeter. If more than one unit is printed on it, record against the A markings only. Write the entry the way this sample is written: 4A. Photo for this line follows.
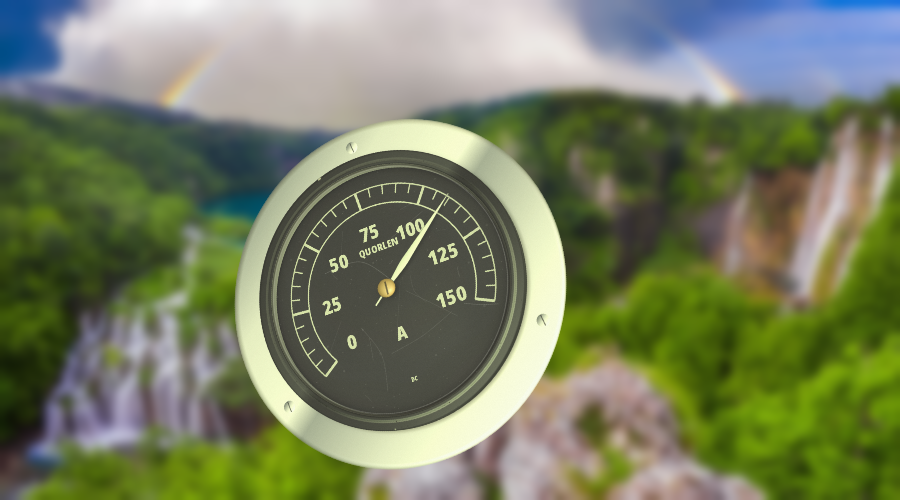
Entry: 110A
